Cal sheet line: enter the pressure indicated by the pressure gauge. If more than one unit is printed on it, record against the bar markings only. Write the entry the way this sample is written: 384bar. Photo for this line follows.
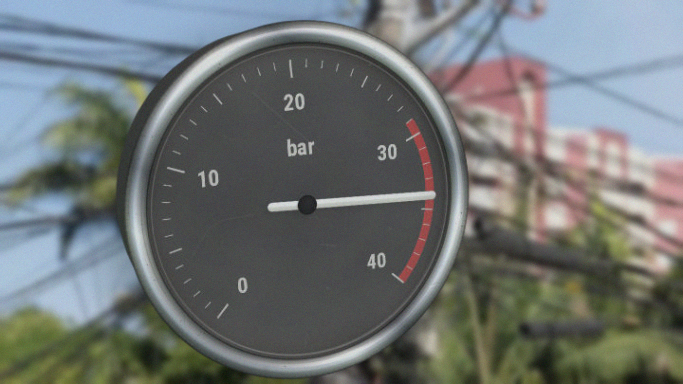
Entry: 34bar
